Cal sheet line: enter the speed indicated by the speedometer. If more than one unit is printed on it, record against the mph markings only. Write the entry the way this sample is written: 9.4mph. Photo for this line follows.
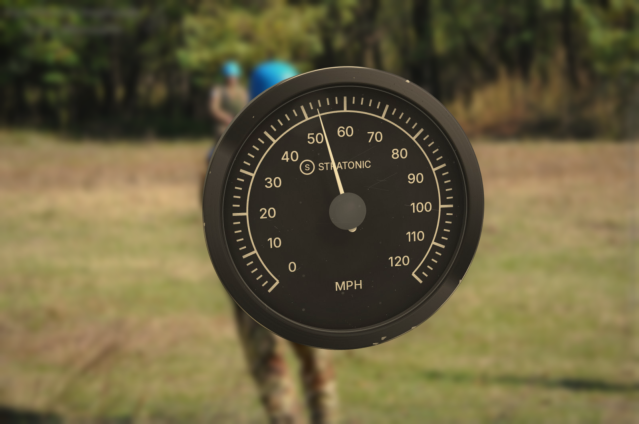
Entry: 53mph
